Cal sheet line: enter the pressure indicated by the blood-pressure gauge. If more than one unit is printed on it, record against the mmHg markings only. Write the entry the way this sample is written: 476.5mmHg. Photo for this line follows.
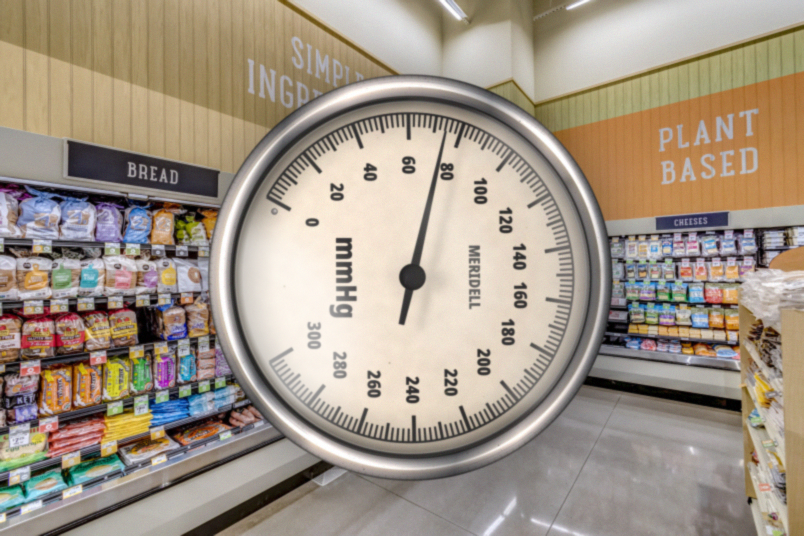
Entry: 74mmHg
